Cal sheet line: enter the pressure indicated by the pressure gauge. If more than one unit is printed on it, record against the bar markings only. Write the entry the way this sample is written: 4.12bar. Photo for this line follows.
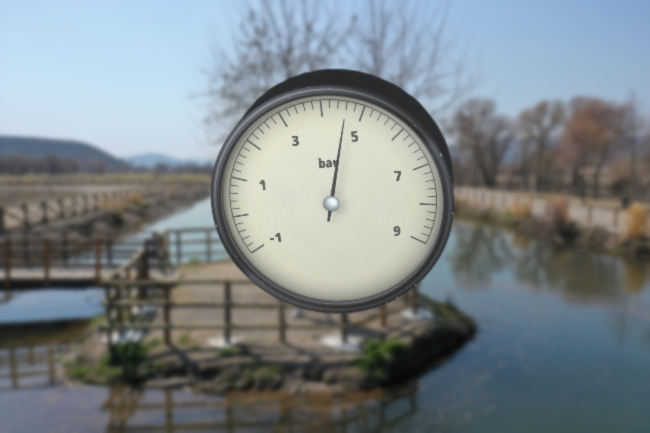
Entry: 4.6bar
